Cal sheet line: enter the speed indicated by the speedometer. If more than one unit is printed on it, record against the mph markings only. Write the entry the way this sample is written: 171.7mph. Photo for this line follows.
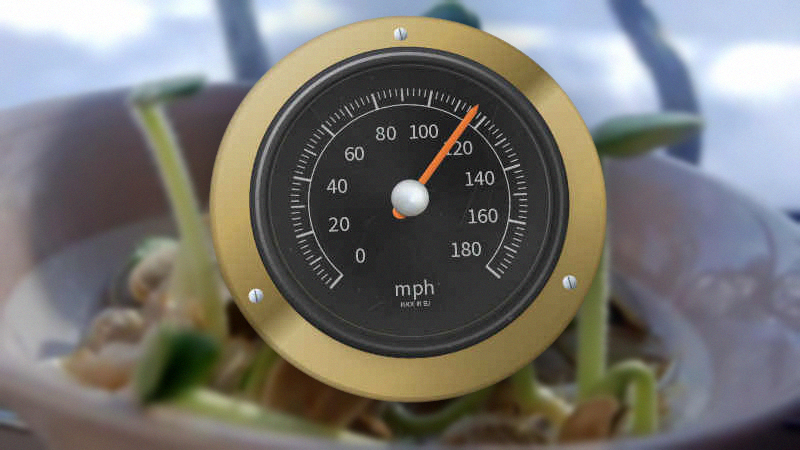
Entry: 116mph
